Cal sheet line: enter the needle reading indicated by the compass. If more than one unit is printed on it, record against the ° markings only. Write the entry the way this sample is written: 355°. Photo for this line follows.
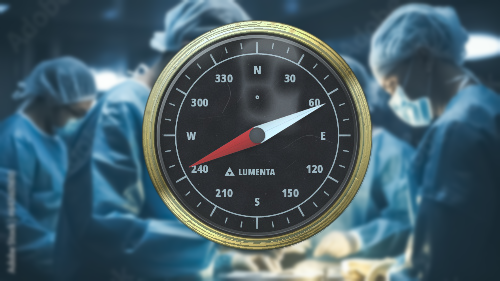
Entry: 245°
